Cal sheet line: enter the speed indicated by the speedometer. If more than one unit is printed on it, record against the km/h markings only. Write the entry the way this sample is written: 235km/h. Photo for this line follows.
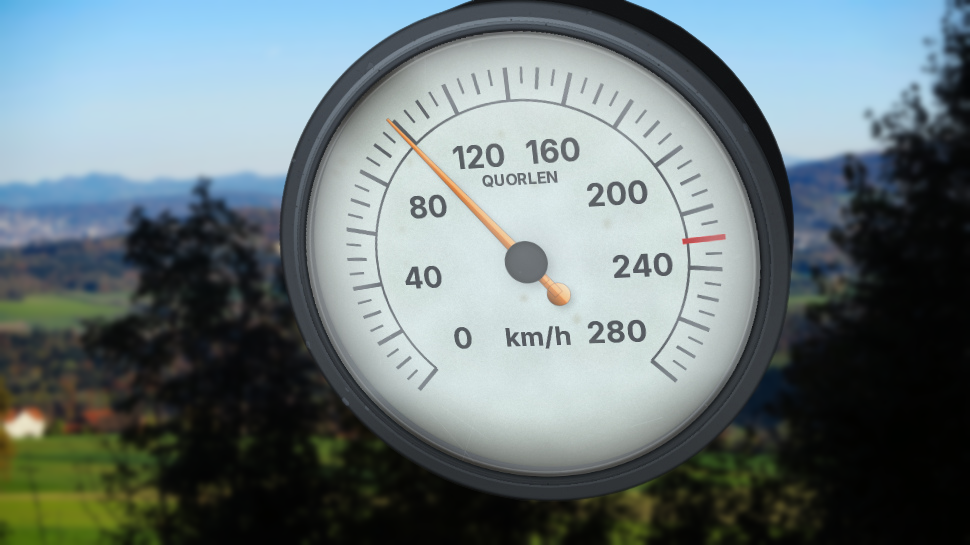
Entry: 100km/h
